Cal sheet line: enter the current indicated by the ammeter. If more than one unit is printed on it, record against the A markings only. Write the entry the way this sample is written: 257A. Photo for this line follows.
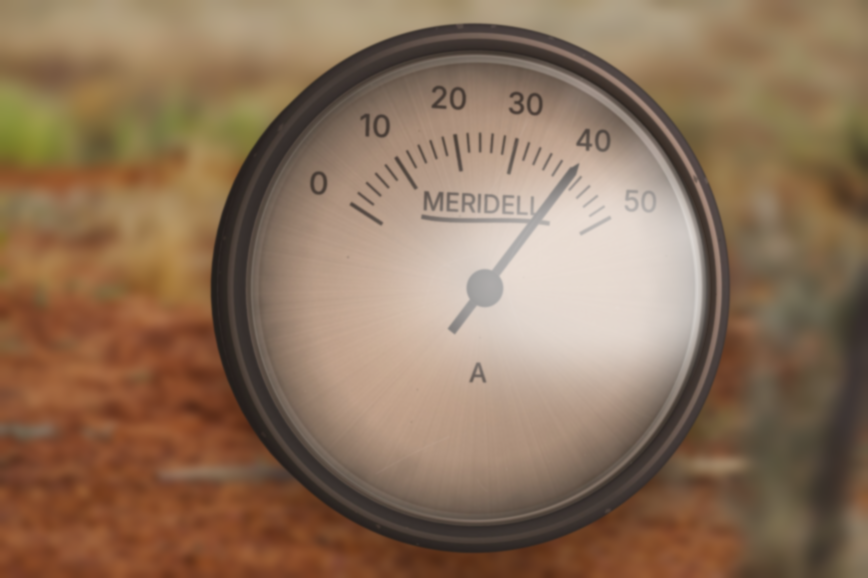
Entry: 40A
